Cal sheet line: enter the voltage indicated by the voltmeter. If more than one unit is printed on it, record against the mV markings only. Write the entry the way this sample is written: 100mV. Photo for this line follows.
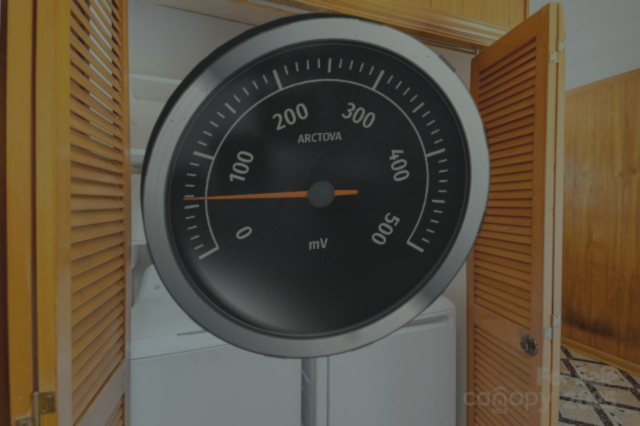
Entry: 60mV
